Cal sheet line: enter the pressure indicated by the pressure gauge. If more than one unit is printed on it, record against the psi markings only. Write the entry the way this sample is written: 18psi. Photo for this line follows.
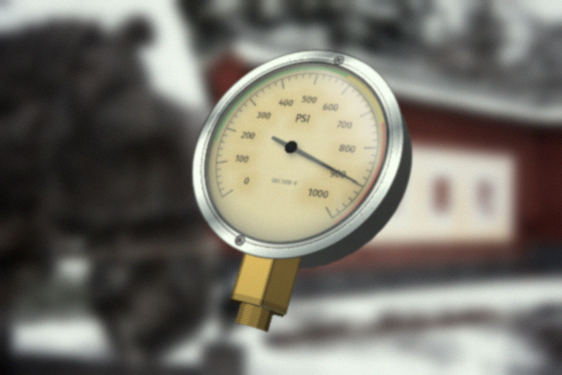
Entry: 900psi
